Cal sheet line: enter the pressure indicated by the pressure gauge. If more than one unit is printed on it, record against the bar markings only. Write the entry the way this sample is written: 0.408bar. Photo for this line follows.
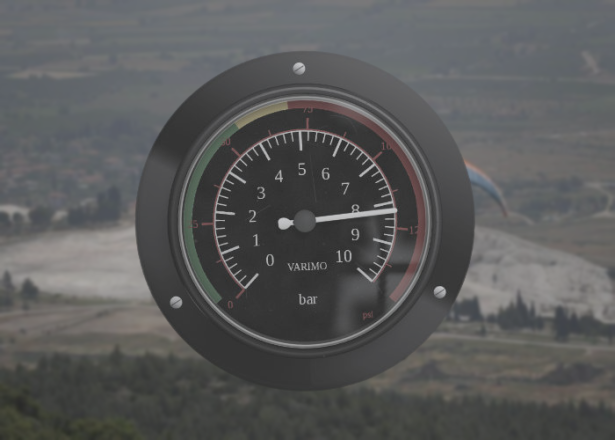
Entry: 8.2bar
